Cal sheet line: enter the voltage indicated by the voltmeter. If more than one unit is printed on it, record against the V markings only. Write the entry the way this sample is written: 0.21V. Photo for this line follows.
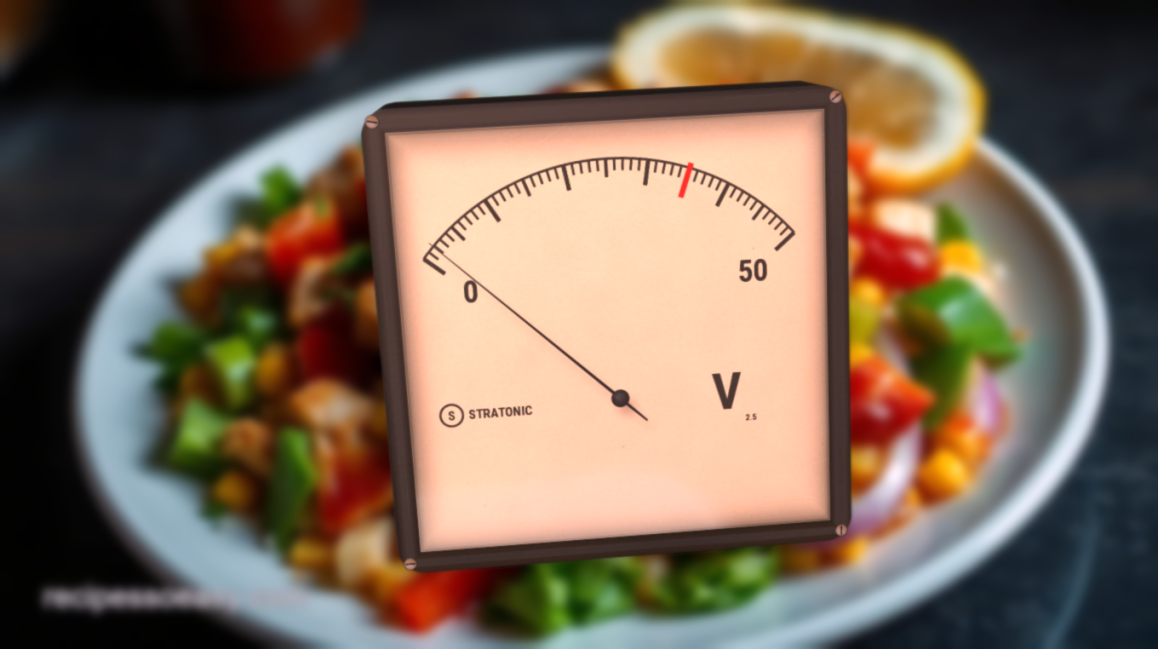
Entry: 2V
